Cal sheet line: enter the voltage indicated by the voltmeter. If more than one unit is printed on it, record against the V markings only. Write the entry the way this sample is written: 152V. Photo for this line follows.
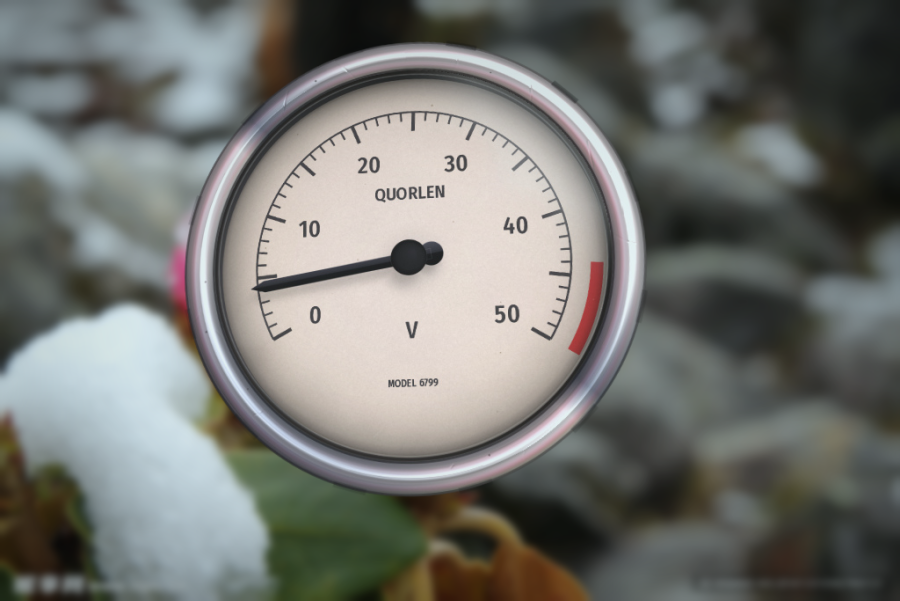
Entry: 4V
